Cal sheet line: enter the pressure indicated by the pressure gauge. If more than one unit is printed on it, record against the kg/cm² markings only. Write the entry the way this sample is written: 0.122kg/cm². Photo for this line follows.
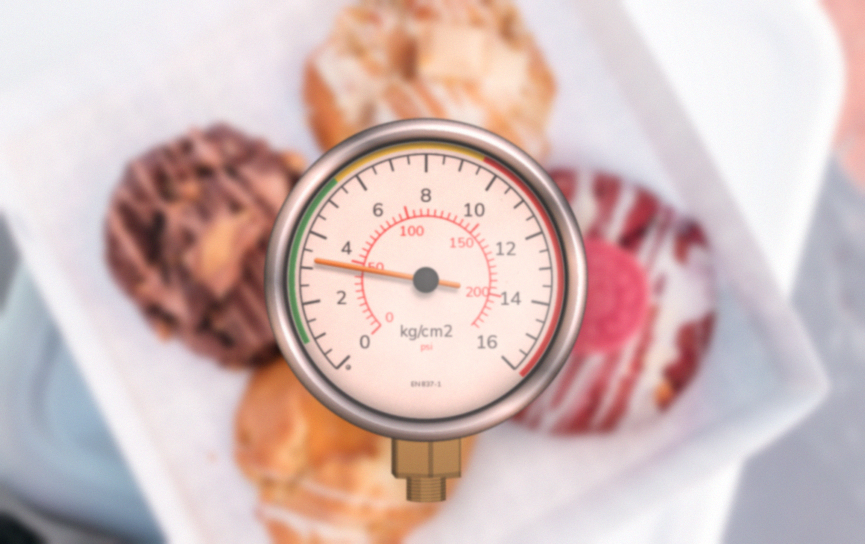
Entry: 3.25kg/cm²
